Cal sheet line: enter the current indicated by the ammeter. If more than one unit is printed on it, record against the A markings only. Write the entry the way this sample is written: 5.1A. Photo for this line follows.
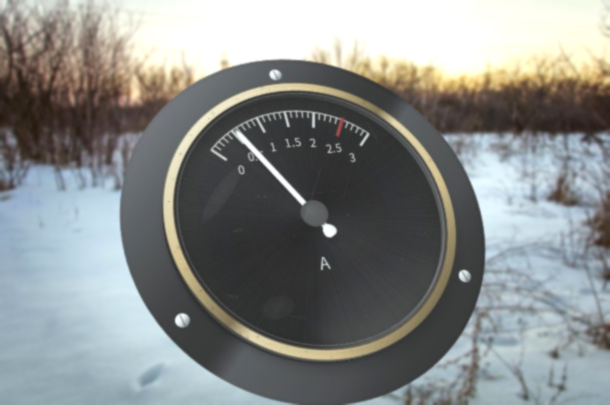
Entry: 0.5A
